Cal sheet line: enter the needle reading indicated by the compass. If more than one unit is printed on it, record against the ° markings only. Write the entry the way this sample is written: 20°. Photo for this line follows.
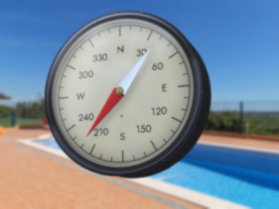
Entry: 220°
